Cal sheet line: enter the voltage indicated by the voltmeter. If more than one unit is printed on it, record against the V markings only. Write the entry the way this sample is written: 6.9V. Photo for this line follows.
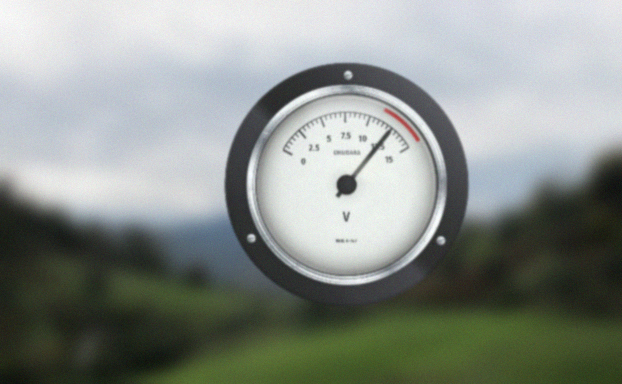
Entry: 12.5V
